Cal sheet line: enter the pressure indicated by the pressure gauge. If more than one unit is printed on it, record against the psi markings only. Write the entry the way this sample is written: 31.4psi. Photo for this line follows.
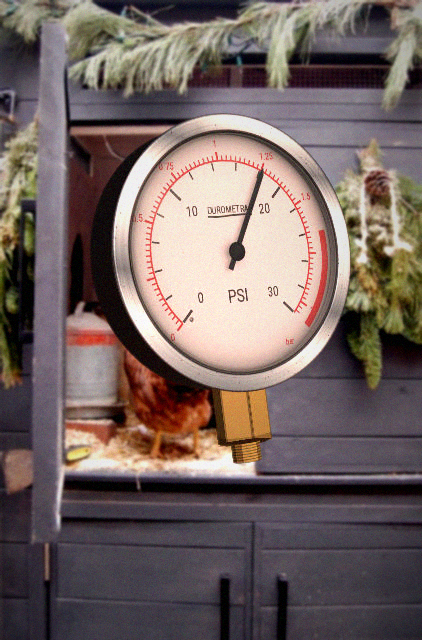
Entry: 18psi
